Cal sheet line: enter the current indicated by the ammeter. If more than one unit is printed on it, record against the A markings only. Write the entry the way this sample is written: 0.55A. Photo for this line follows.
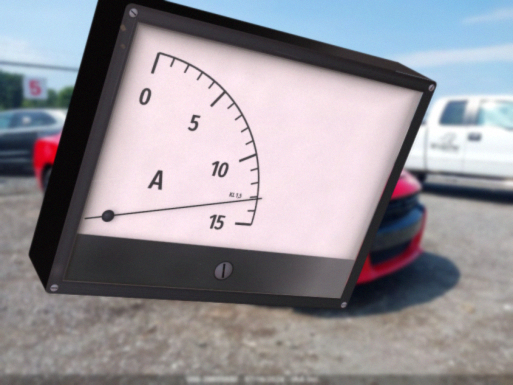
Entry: 13A
